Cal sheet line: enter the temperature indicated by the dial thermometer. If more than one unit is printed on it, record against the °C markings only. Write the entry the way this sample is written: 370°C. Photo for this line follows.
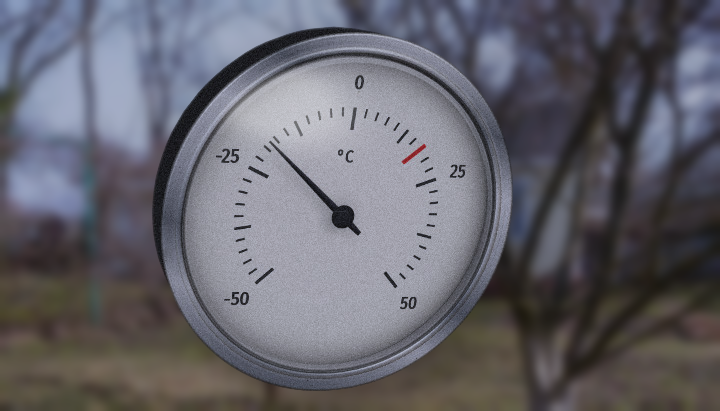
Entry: -18.75°C
